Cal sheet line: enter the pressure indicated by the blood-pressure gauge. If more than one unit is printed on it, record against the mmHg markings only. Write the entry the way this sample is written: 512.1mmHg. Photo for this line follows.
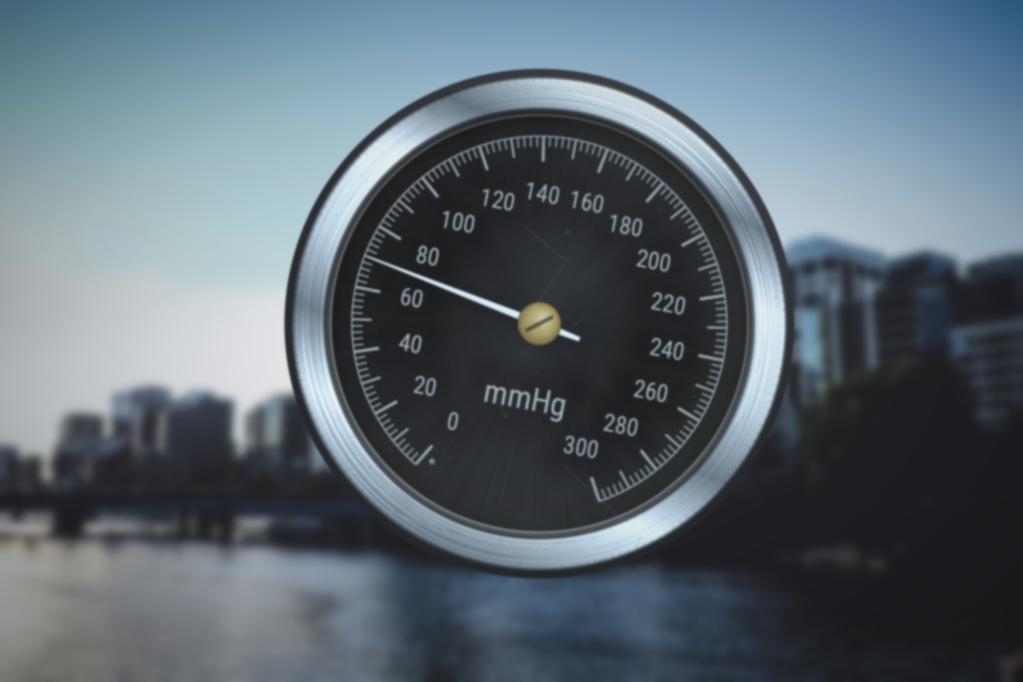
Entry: 70mmHg
